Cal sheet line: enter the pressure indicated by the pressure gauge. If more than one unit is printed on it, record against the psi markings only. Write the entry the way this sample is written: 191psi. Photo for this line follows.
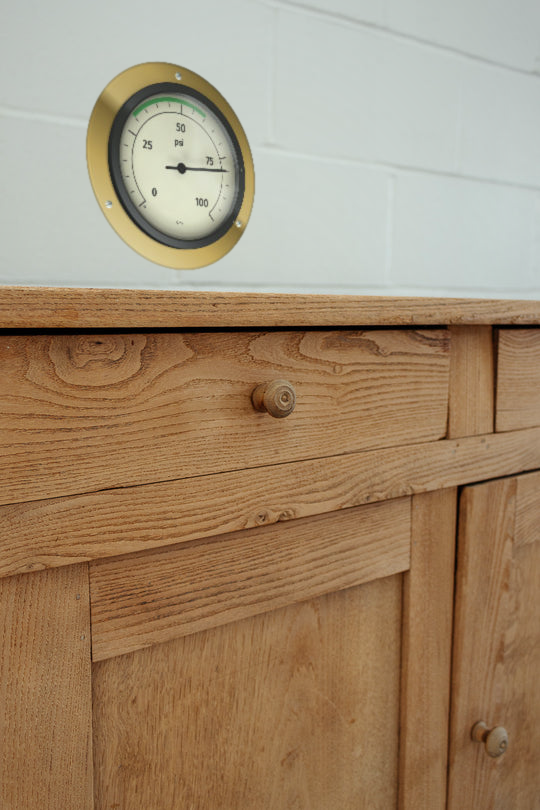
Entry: 80psi
